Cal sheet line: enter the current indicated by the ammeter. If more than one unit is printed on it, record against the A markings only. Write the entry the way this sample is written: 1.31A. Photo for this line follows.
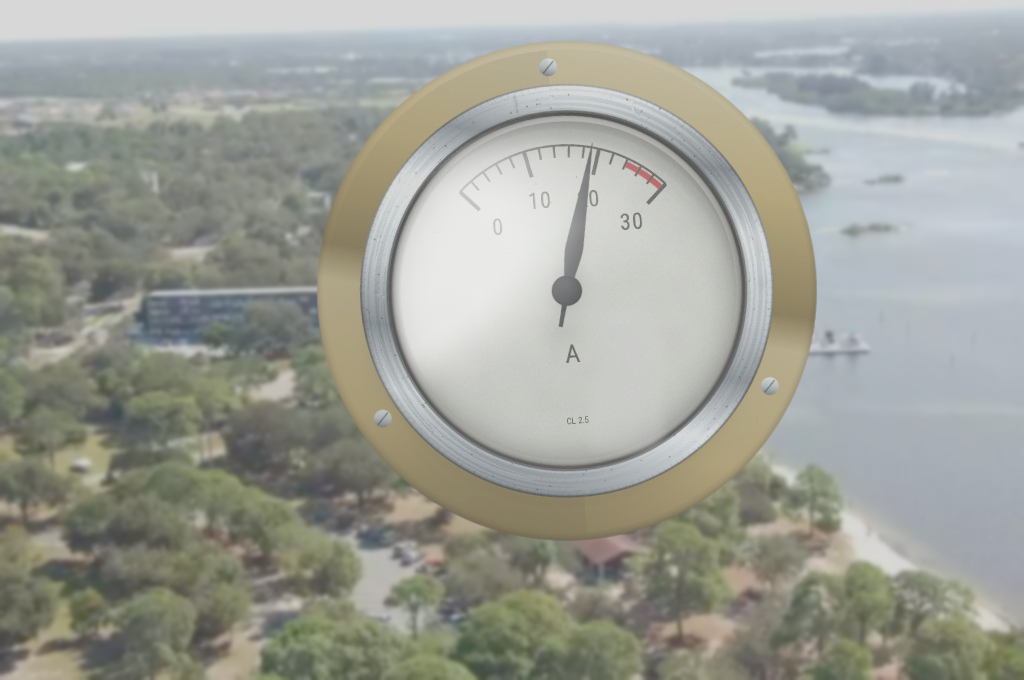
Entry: 19A
